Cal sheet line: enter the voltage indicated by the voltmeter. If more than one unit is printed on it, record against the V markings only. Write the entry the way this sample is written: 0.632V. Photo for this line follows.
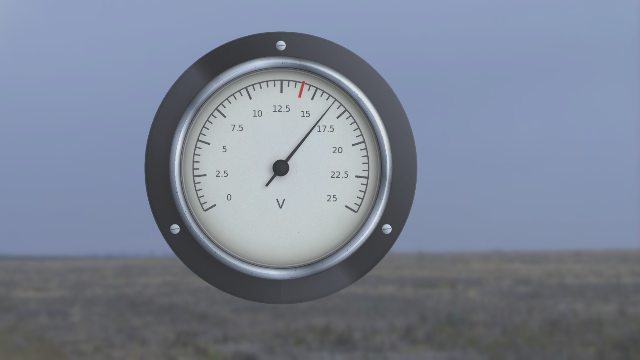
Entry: 16.5V
